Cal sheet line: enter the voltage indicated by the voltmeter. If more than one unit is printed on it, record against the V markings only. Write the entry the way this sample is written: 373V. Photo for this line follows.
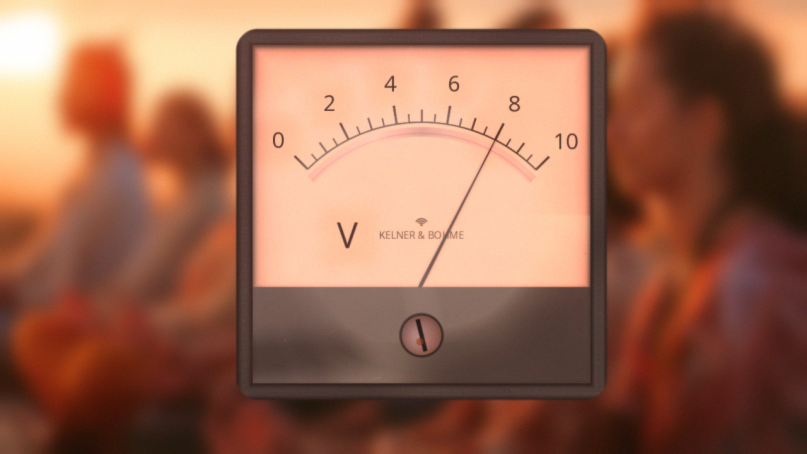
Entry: 8V
